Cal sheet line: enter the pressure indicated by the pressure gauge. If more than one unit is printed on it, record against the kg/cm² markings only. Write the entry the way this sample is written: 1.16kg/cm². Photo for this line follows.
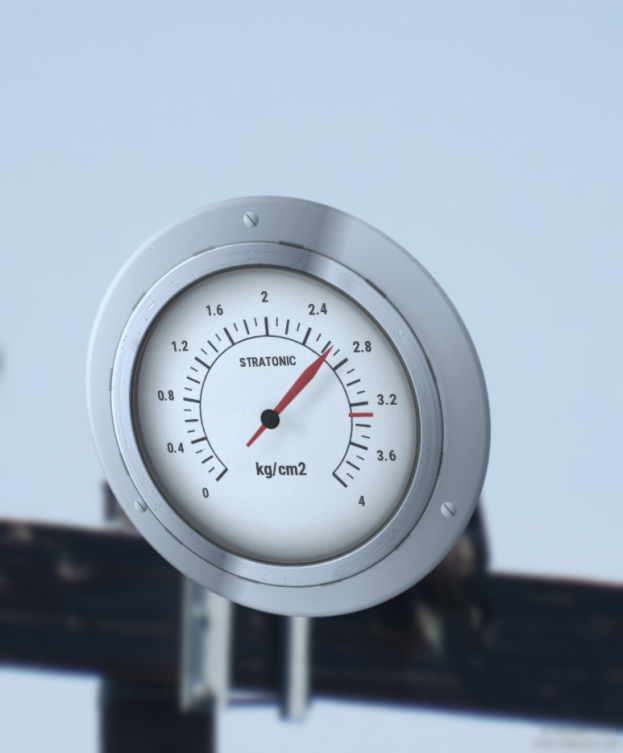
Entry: 2.65kg/cm²
